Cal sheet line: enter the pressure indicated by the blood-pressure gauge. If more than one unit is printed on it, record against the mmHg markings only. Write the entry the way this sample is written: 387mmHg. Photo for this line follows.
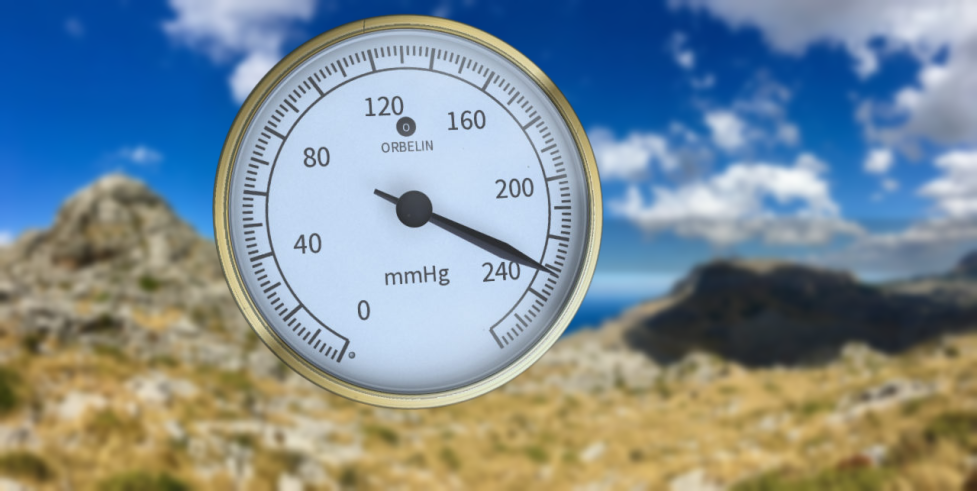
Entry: 232mmHg
